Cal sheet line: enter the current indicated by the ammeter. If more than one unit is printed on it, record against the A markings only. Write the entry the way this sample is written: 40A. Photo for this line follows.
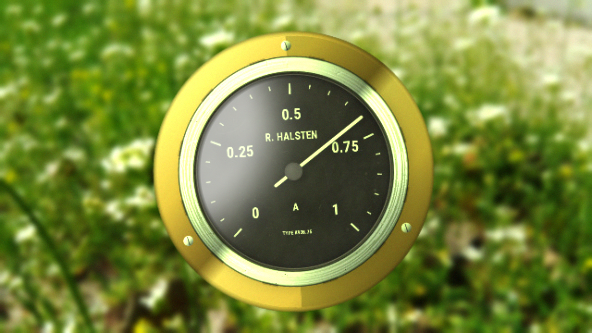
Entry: 0.7A
